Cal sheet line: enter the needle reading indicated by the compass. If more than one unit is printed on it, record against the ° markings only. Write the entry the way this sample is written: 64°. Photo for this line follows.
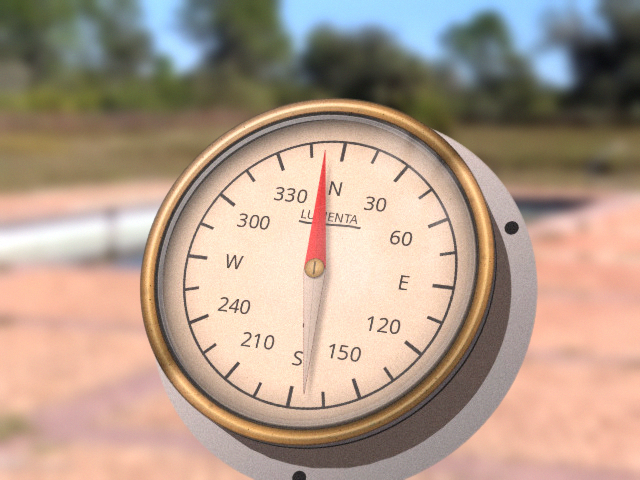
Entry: 352.5°
